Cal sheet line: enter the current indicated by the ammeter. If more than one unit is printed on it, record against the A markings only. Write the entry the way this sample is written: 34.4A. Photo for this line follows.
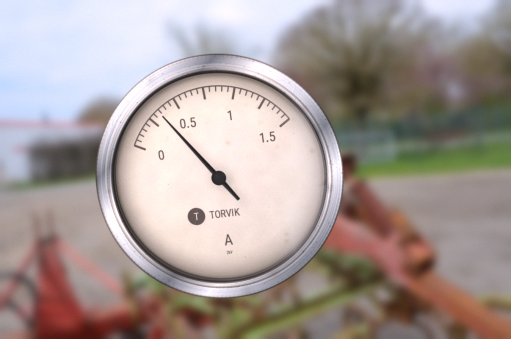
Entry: 0.35A
